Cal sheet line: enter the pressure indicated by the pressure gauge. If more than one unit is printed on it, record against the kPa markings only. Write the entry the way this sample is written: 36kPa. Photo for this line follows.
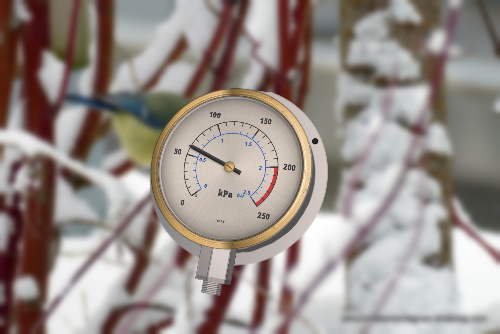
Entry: 60kPa
